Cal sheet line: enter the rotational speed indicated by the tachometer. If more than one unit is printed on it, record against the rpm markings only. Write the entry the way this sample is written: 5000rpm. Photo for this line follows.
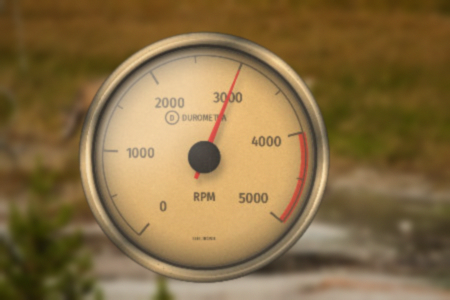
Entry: 3000rpm
